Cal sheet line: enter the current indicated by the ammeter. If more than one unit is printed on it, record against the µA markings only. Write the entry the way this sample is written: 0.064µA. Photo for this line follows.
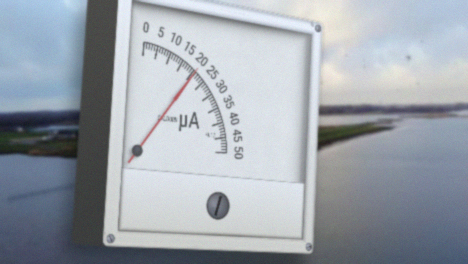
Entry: 20µA
